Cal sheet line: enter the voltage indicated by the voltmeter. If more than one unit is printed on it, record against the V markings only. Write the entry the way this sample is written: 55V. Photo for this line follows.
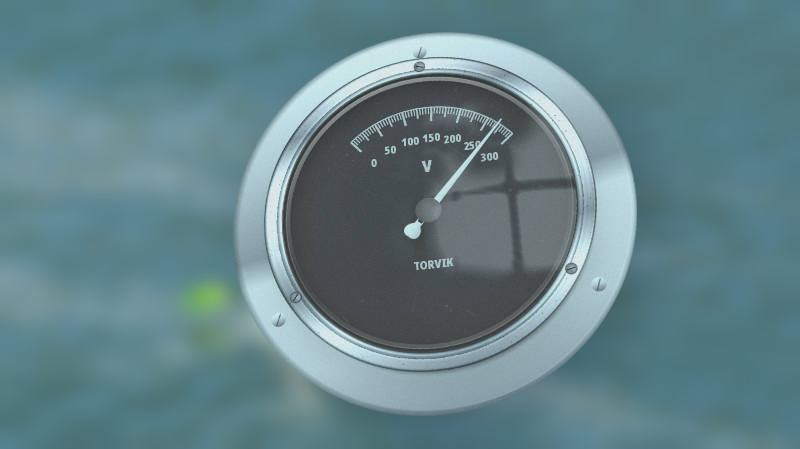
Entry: 275V
